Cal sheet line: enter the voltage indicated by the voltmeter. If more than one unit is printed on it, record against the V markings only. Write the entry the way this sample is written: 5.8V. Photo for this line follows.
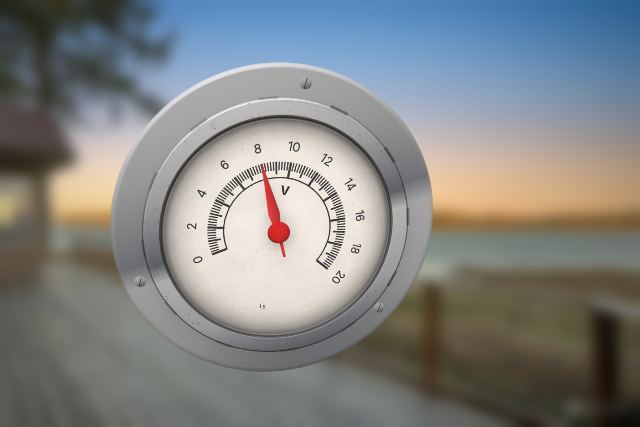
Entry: 8V
